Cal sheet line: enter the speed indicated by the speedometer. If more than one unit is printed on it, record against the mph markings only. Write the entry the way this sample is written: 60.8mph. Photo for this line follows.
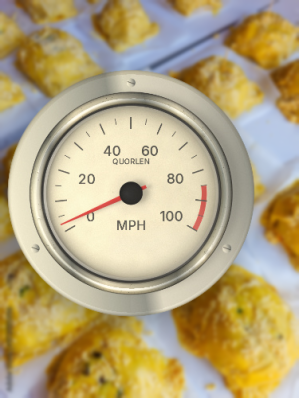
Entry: 2.5mph
